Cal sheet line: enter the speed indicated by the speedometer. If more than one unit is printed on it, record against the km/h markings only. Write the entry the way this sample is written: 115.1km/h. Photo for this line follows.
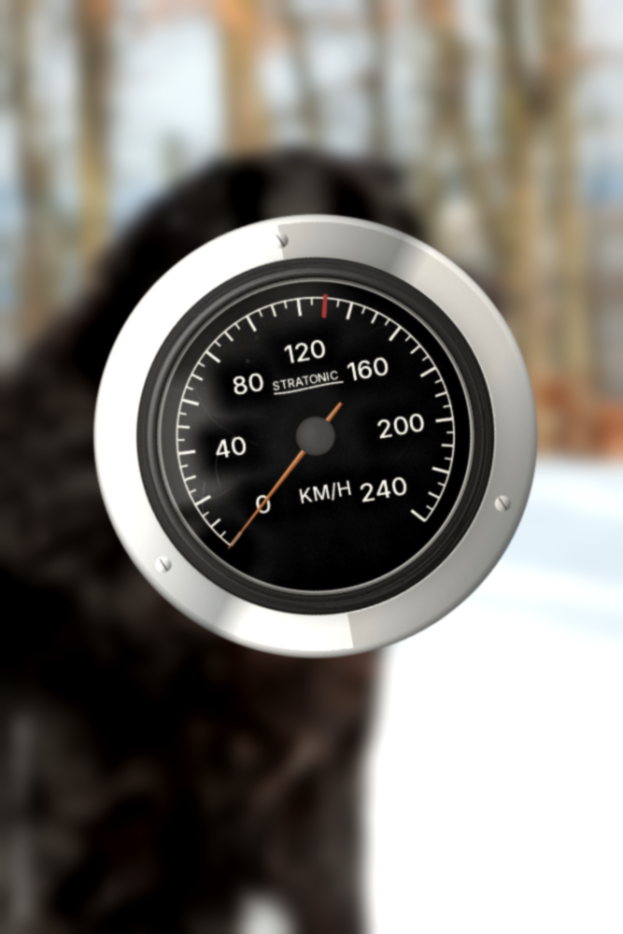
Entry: 0km/h
